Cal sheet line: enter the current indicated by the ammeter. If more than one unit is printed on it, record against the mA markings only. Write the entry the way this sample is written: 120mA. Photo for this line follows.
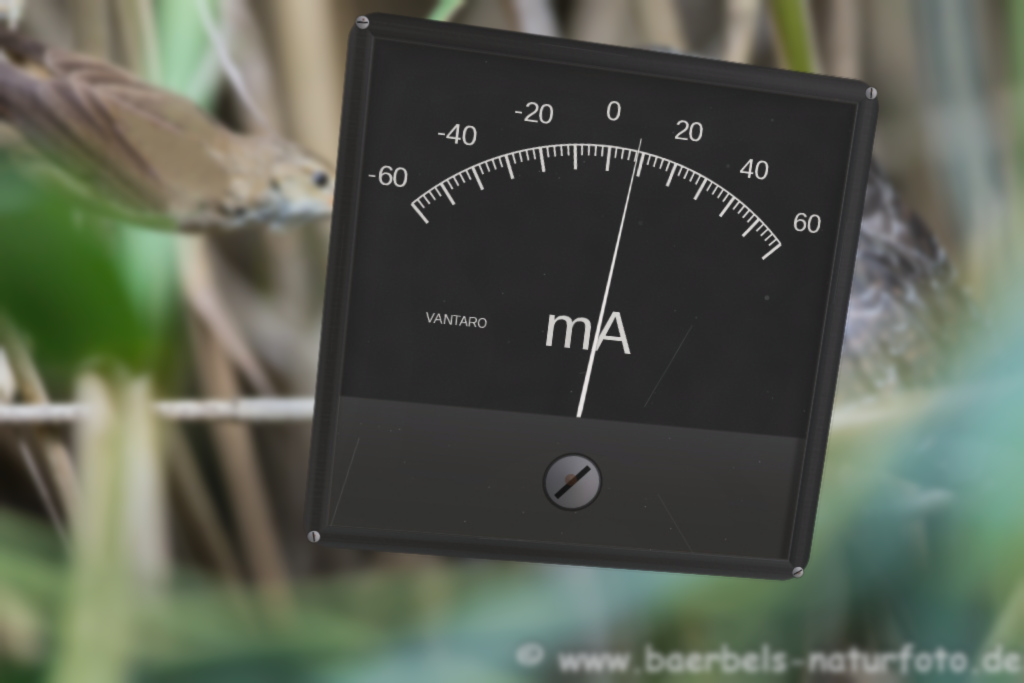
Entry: 8mA
